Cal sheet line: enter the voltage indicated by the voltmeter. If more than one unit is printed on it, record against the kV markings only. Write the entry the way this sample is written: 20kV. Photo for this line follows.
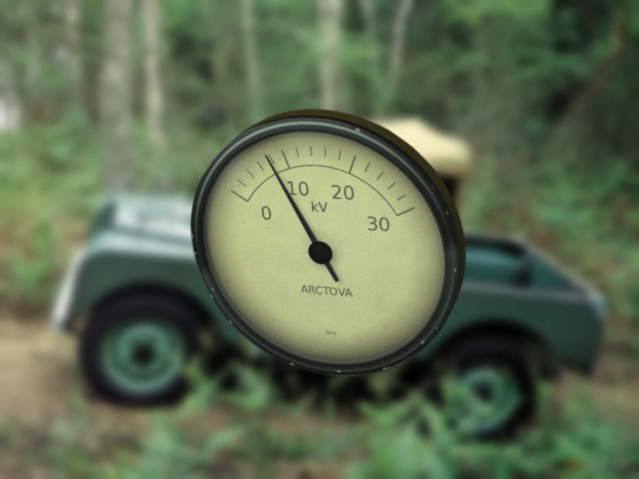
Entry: 8kV
